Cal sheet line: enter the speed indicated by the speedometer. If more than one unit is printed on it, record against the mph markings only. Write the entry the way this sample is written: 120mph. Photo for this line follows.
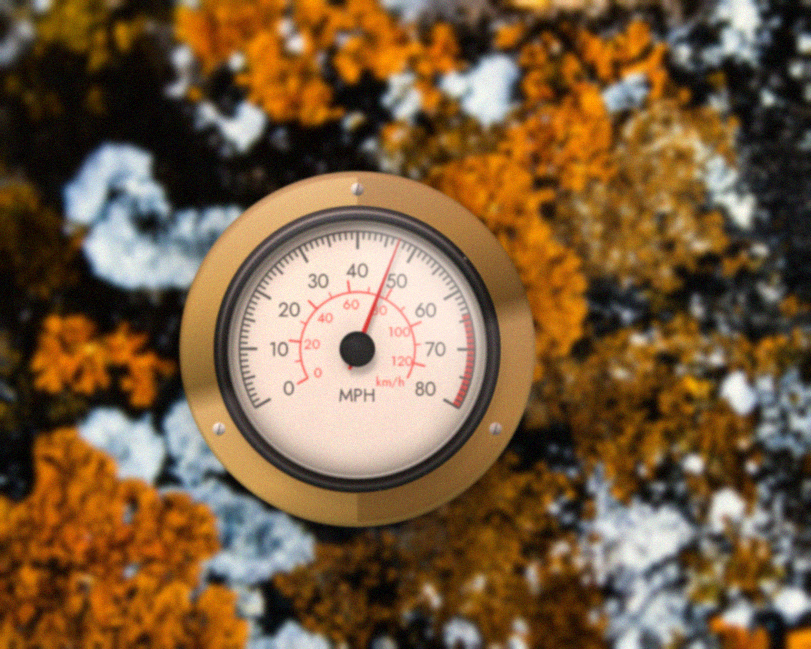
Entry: 47mph
